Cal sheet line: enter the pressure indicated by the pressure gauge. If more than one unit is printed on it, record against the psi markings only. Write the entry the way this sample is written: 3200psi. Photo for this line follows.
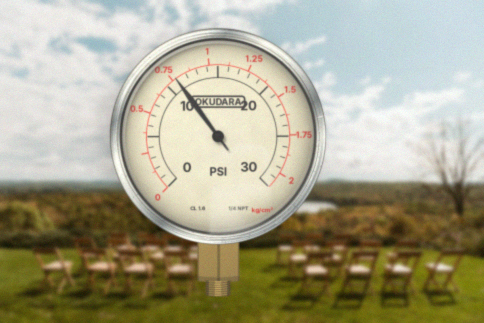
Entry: 11psi
